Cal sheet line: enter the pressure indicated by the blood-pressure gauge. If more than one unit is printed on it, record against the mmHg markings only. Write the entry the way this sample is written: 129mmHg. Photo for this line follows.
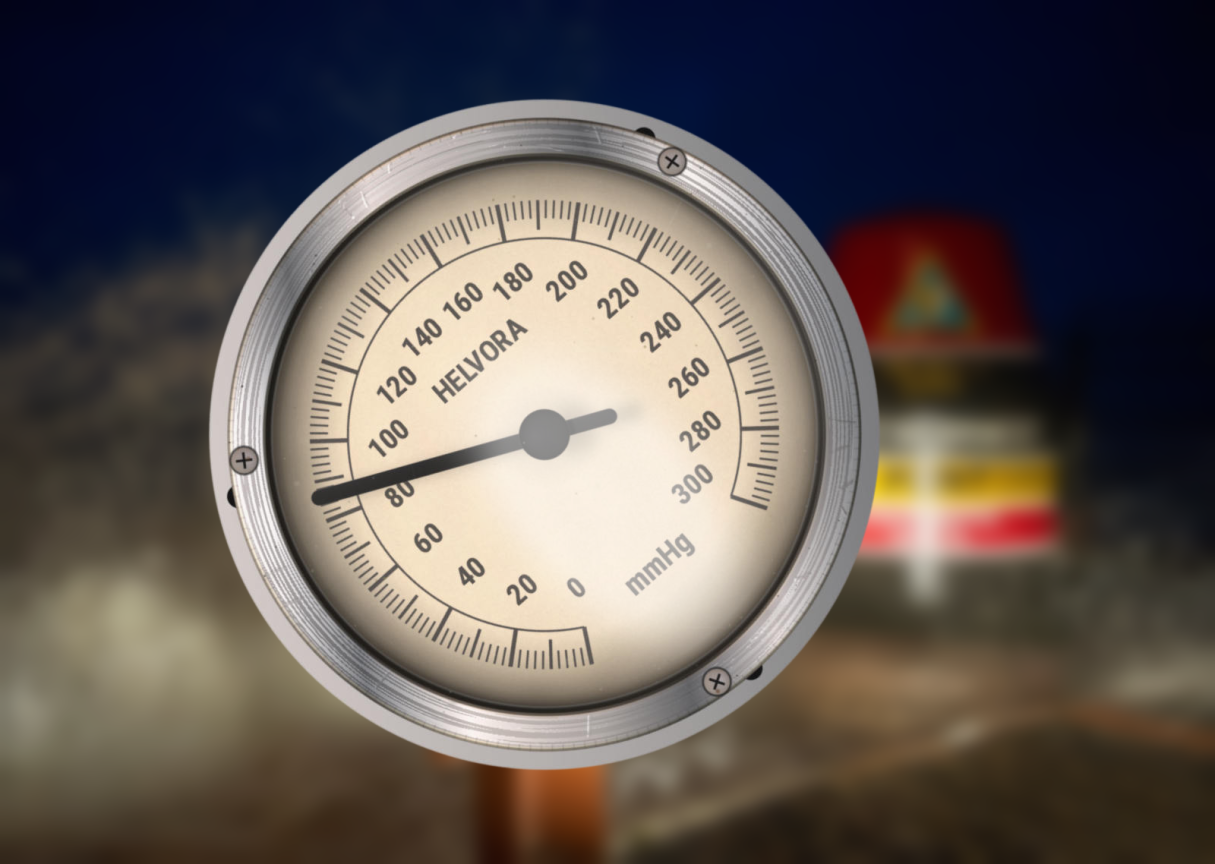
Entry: 86mmHg
